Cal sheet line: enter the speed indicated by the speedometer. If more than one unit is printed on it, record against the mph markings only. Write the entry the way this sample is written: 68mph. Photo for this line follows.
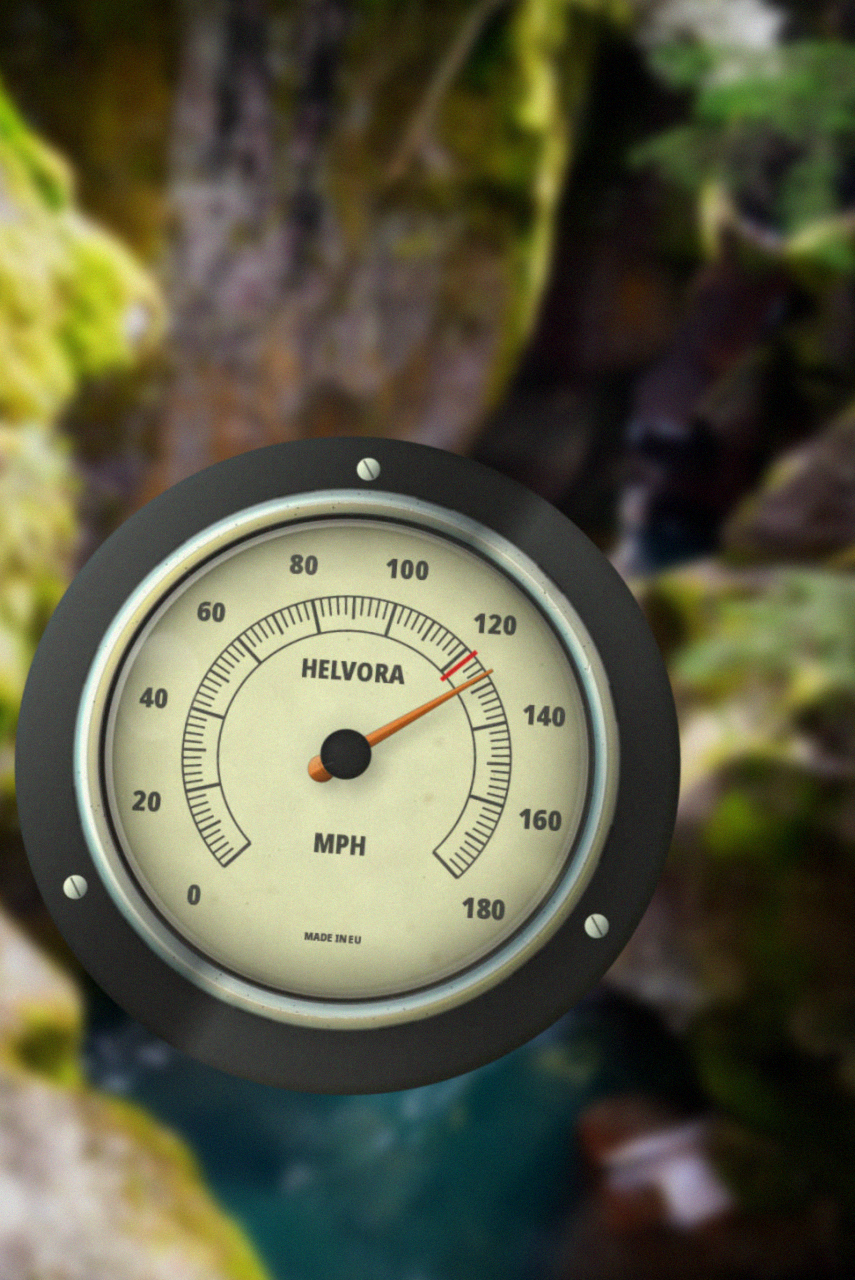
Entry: 128mph
